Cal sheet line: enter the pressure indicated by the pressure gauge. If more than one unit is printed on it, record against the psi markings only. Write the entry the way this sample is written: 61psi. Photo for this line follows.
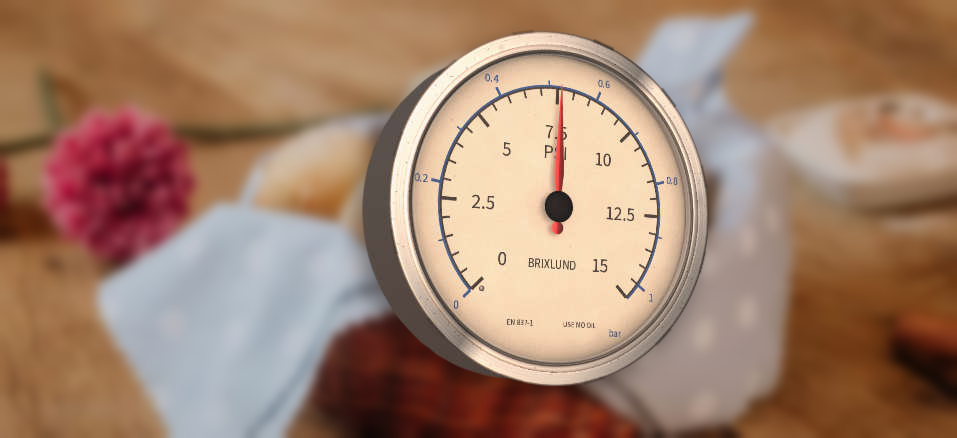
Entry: 7.5psi
